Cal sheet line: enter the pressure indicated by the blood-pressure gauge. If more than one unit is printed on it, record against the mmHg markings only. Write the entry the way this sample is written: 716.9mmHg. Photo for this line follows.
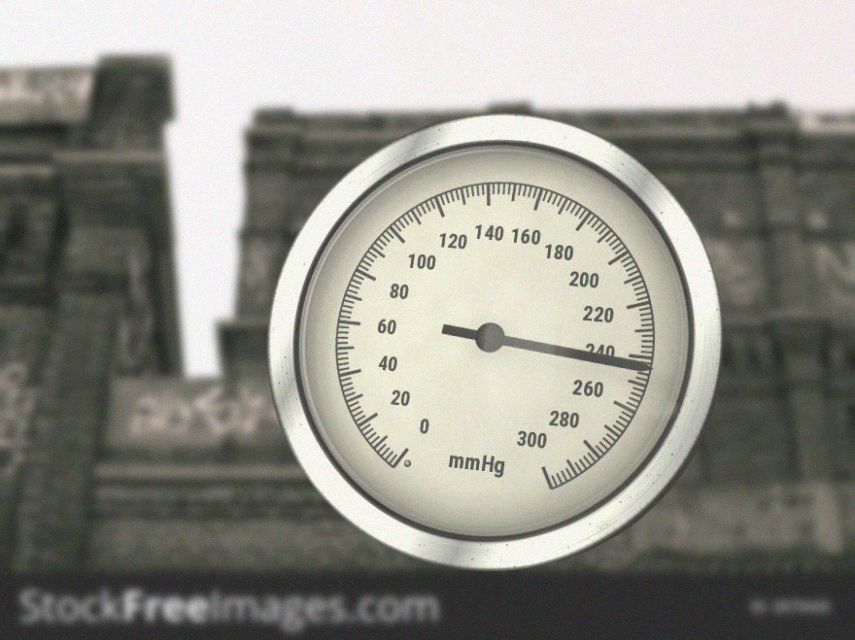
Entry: 244mmHg
